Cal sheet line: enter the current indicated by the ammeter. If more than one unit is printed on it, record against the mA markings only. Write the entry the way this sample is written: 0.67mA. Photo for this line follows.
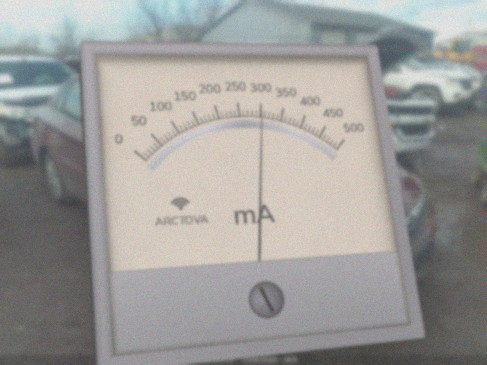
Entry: 300mA
